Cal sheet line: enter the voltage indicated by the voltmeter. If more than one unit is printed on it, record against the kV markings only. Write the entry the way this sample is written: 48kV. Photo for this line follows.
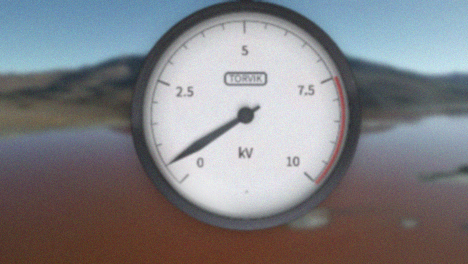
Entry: 0.5kV
